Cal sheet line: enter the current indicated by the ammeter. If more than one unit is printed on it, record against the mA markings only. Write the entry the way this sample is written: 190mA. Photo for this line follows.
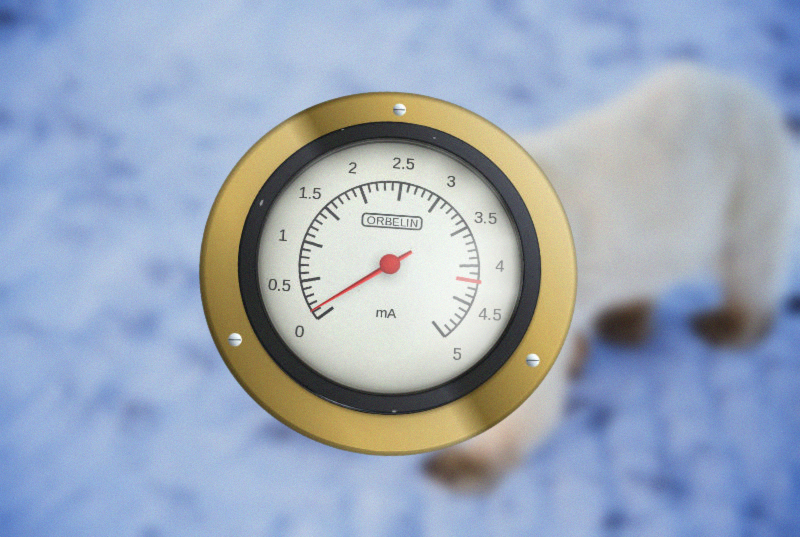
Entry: 0.1mA
